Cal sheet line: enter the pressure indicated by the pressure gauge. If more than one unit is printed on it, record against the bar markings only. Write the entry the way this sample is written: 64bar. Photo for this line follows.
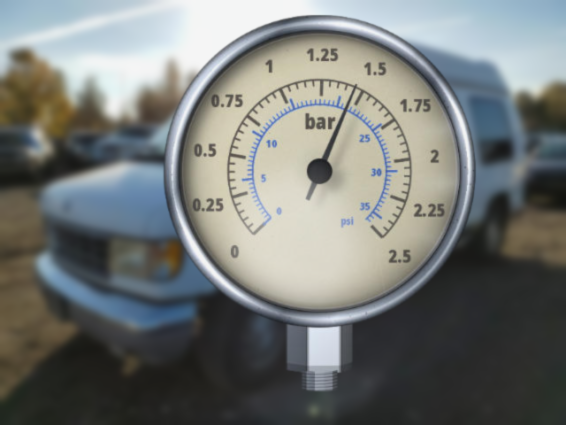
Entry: 1.45bar
